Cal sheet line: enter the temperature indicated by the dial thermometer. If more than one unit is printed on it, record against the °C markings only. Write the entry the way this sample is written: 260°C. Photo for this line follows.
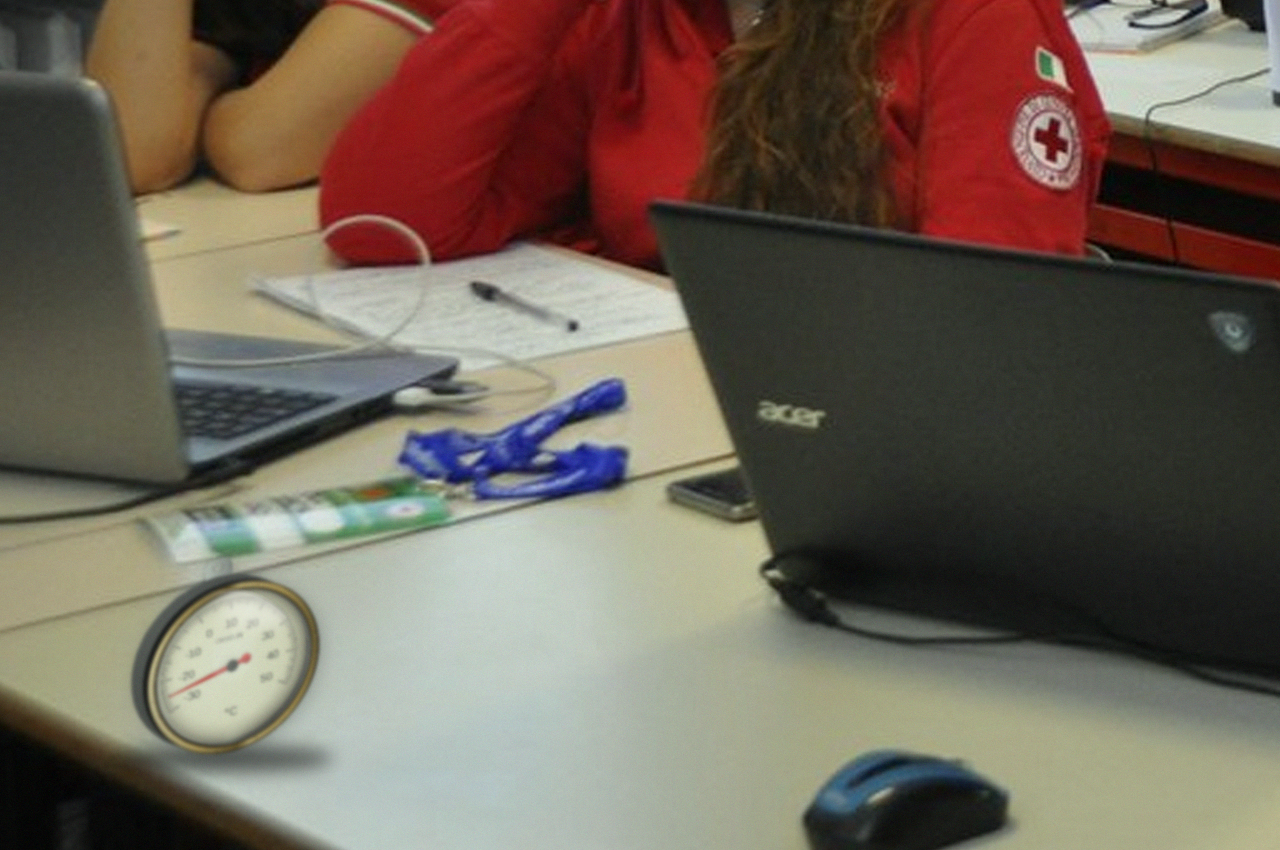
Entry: -25°C
